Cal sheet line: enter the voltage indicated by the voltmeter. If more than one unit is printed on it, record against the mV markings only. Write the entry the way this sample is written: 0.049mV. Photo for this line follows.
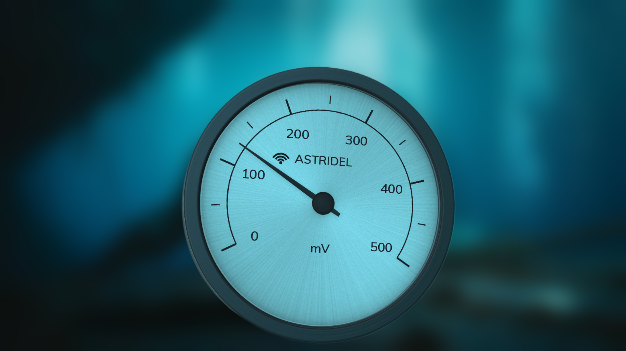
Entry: 125mV
